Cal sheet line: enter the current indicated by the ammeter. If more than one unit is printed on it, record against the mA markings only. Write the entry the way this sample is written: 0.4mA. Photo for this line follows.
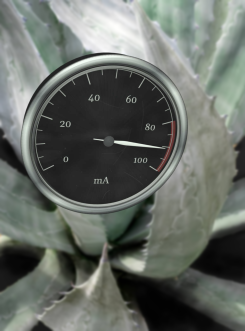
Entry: 90mA
